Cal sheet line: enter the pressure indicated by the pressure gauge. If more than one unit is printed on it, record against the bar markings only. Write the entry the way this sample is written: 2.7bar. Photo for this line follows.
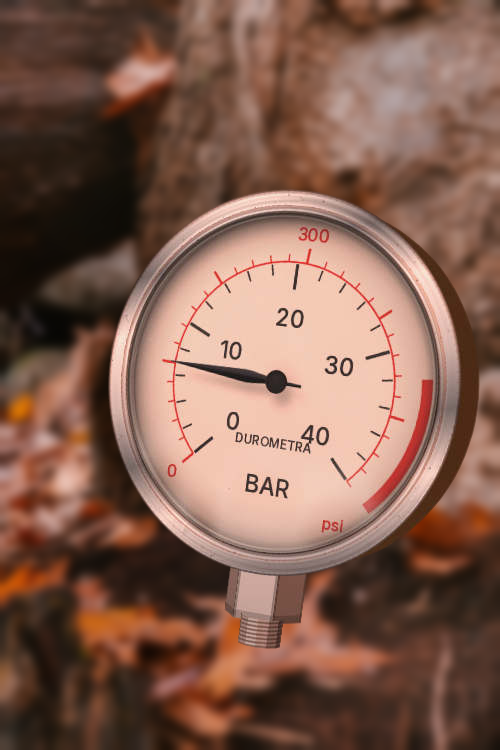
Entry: 7bar
